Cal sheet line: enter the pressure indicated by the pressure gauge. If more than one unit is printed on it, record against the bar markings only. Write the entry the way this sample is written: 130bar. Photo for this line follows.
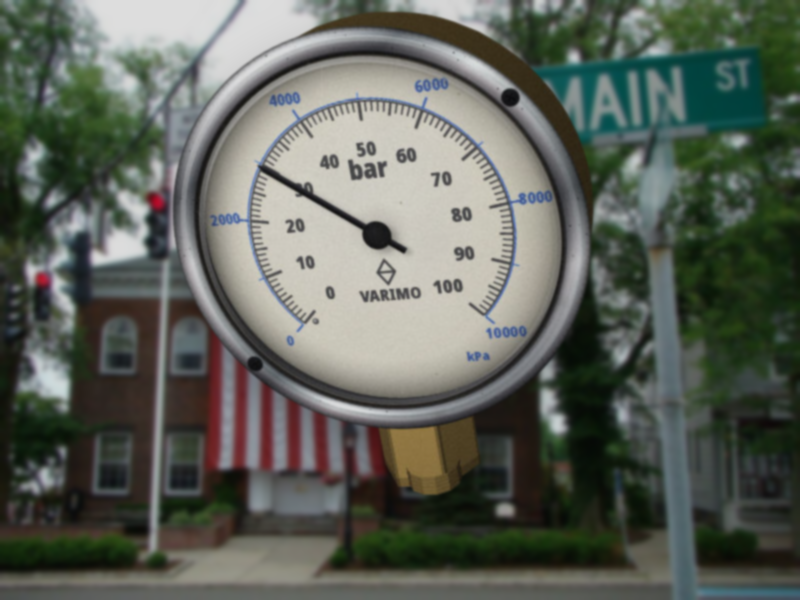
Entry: 30bar
